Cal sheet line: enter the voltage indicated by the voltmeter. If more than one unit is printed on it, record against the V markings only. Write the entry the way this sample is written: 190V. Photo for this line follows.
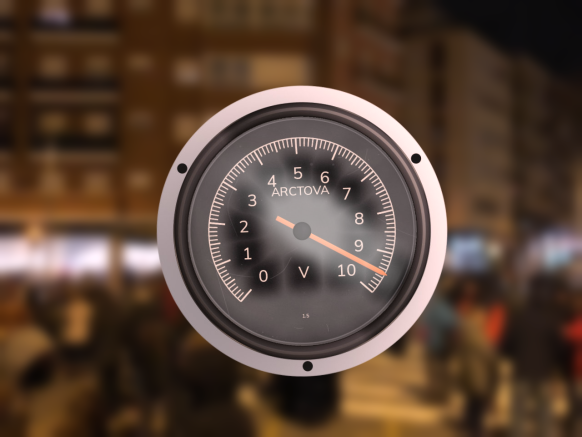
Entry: 9.5V
